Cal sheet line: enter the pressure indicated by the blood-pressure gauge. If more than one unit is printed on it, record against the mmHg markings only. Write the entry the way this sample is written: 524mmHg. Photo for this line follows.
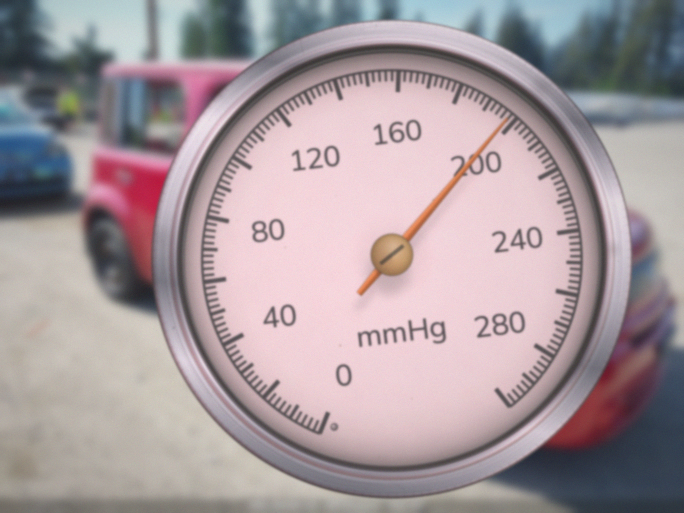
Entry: 198mmHg
